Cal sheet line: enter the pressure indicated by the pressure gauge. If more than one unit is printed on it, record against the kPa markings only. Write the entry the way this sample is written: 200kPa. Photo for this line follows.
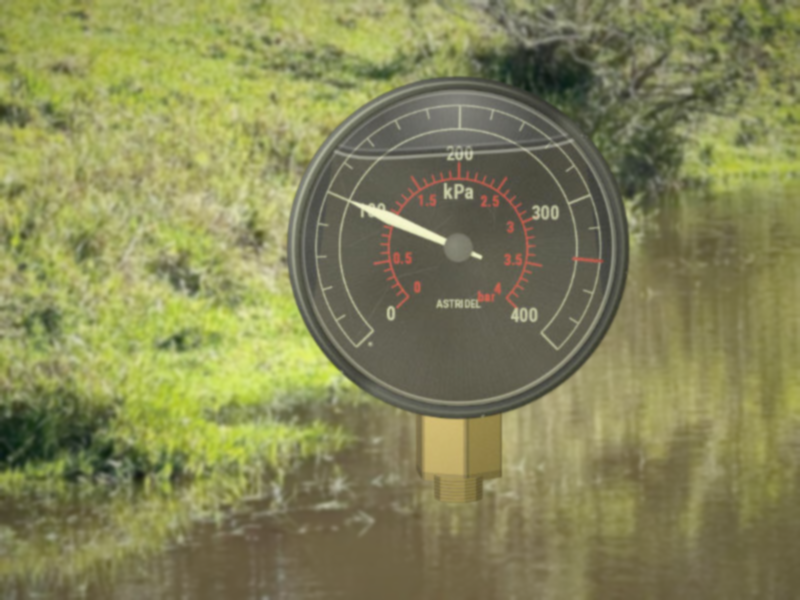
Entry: 100kPa
